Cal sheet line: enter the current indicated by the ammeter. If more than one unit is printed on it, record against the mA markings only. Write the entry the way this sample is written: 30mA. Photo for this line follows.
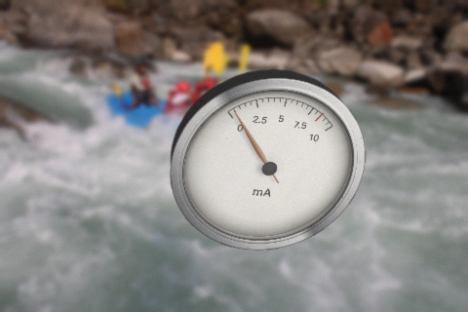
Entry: 0.5mA
